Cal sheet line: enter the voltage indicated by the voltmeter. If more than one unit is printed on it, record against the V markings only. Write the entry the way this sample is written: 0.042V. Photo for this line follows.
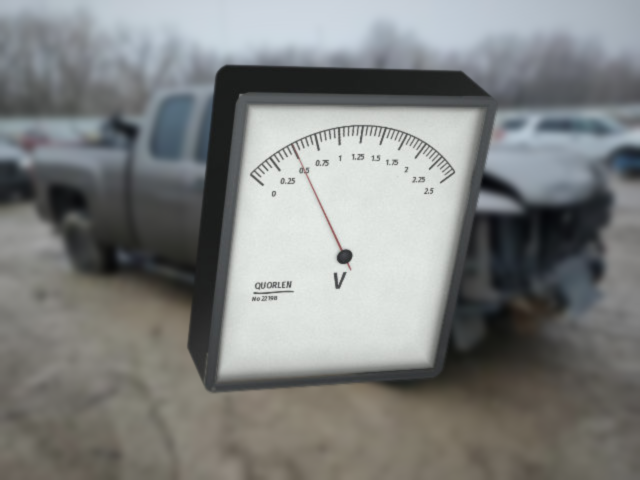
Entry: 0.5V
